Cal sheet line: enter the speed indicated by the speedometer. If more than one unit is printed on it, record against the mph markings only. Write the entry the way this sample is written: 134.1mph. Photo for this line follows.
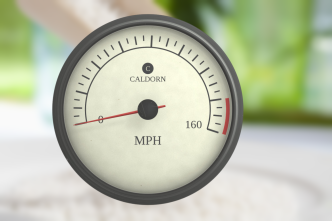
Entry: 0mph
